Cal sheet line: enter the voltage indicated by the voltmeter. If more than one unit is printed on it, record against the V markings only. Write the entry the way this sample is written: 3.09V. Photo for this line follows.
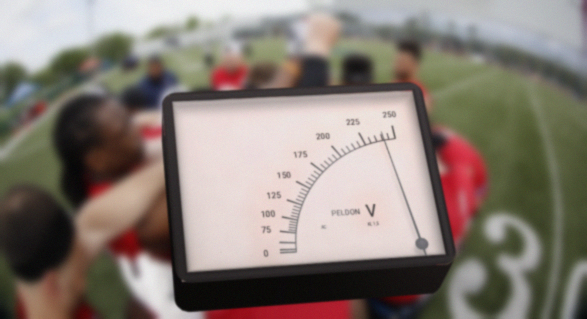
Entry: 240V
